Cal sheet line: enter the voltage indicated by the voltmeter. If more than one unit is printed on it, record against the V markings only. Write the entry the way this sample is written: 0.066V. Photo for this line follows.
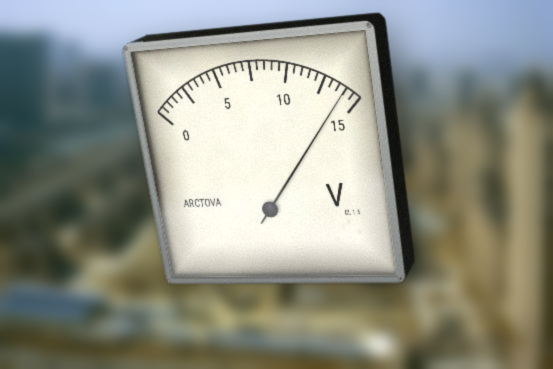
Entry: 14V
